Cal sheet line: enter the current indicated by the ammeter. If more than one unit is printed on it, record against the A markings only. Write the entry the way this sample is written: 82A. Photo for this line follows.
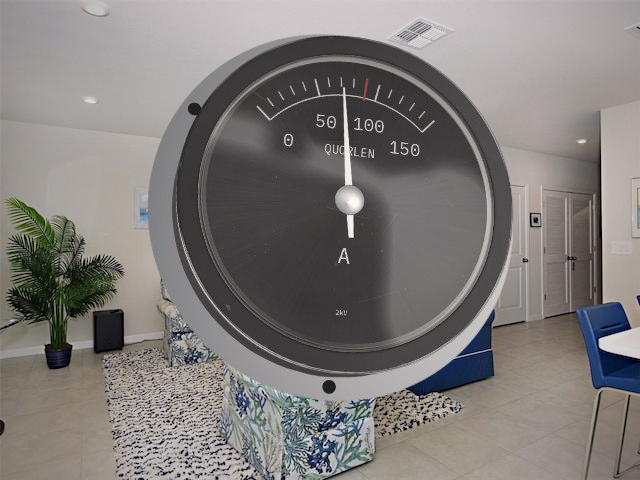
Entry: 70A
